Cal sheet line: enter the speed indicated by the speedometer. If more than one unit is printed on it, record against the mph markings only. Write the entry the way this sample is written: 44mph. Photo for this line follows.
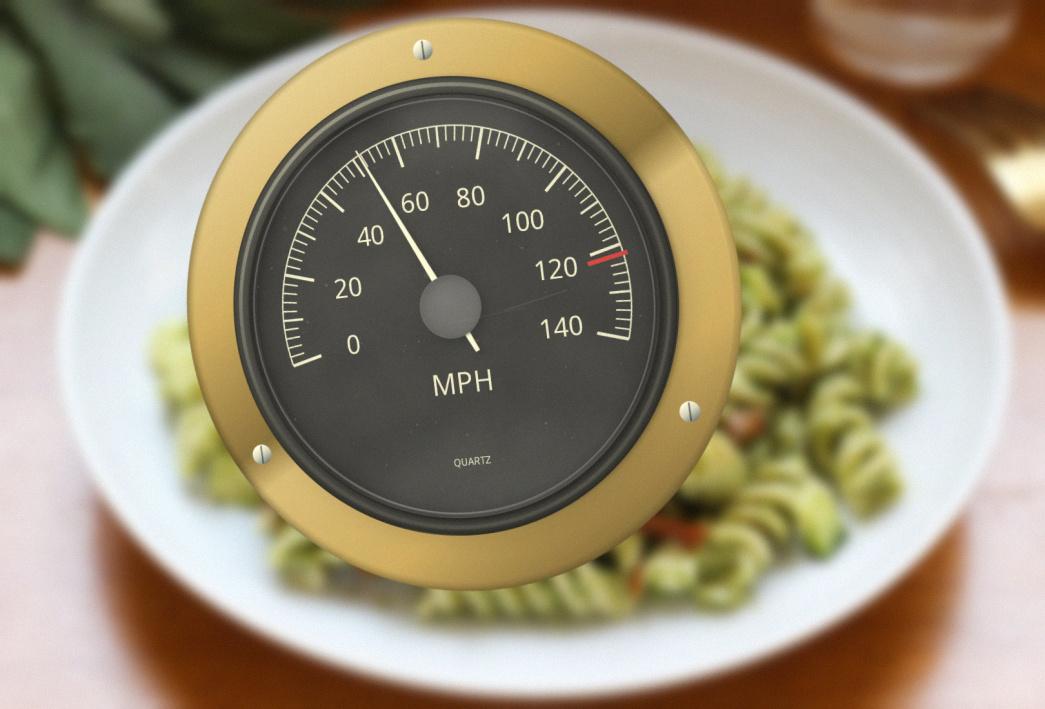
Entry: 52mph
